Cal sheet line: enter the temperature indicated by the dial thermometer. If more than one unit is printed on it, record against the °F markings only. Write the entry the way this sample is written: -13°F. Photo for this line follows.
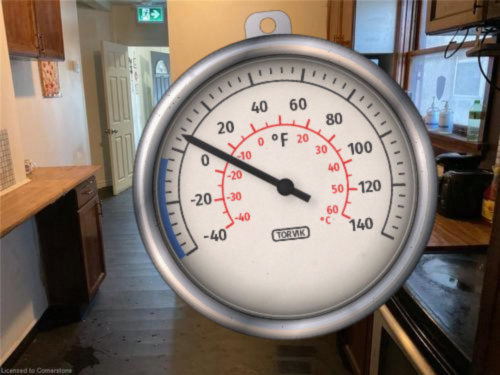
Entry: 6°F
